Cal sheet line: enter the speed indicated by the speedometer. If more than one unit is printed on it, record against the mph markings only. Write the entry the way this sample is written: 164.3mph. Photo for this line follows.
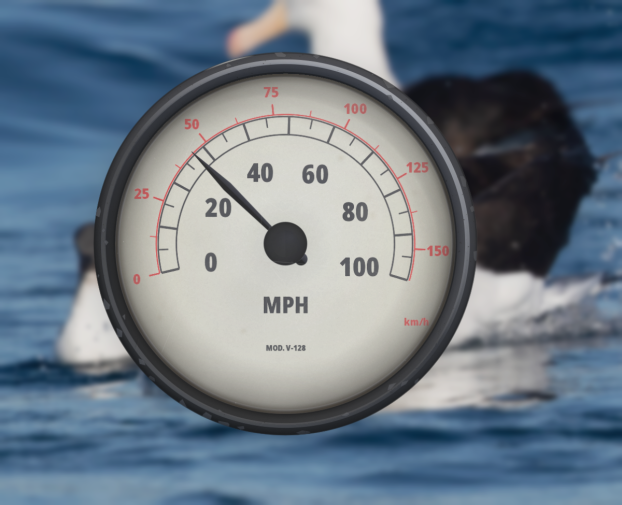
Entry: 27.5mph
